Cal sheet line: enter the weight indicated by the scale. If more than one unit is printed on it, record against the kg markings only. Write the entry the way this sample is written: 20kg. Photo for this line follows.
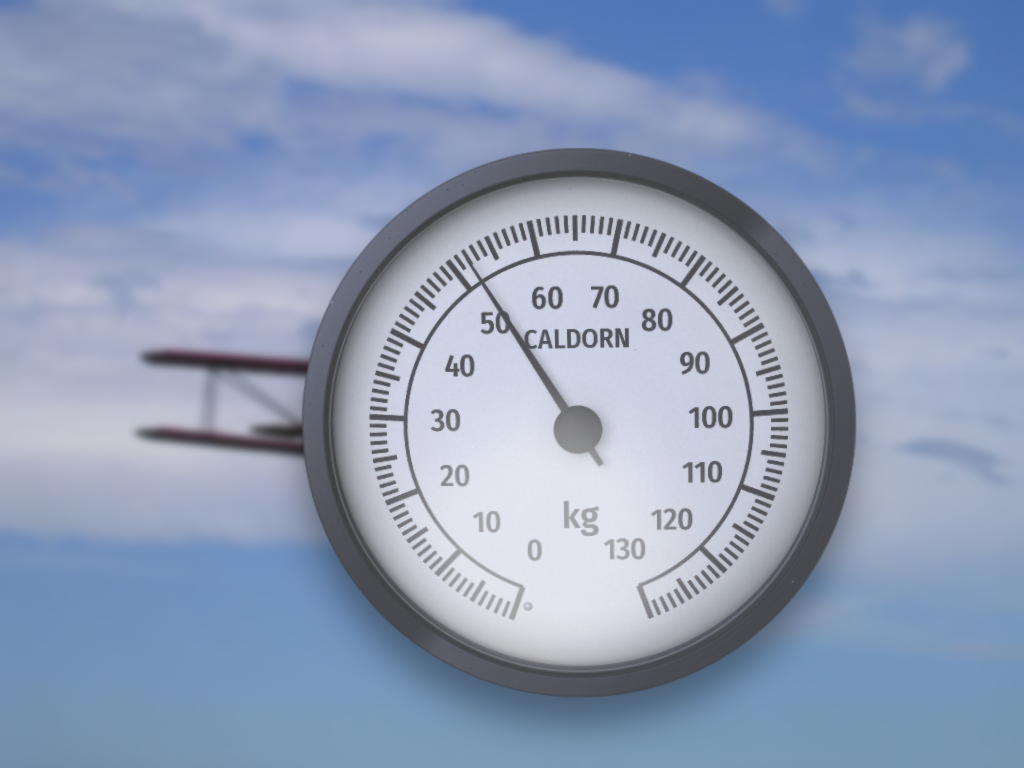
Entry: 52kg
